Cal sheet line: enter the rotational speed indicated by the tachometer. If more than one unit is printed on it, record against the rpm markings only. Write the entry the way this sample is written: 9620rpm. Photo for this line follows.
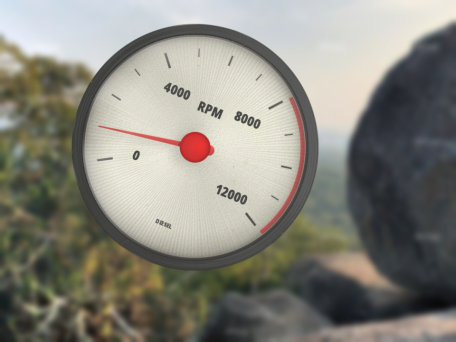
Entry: 1000rpm
